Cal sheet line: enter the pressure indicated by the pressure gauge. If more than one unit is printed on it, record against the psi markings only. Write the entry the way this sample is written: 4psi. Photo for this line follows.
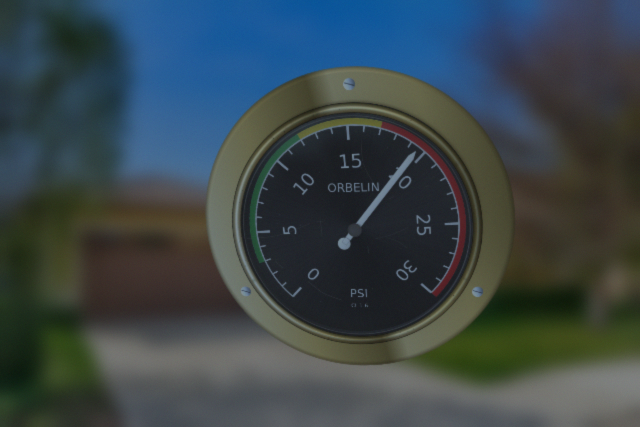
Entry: 19.5psi
